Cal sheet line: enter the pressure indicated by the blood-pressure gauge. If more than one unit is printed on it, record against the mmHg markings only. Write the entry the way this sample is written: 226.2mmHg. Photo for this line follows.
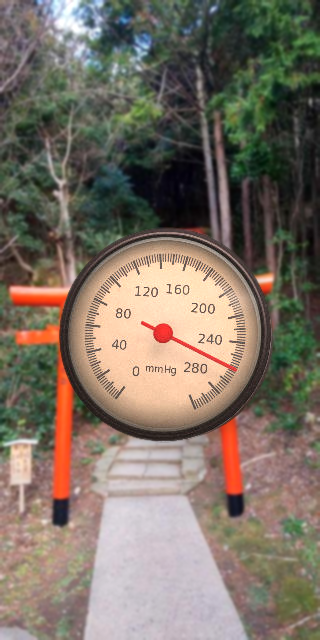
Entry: 260mmHg
